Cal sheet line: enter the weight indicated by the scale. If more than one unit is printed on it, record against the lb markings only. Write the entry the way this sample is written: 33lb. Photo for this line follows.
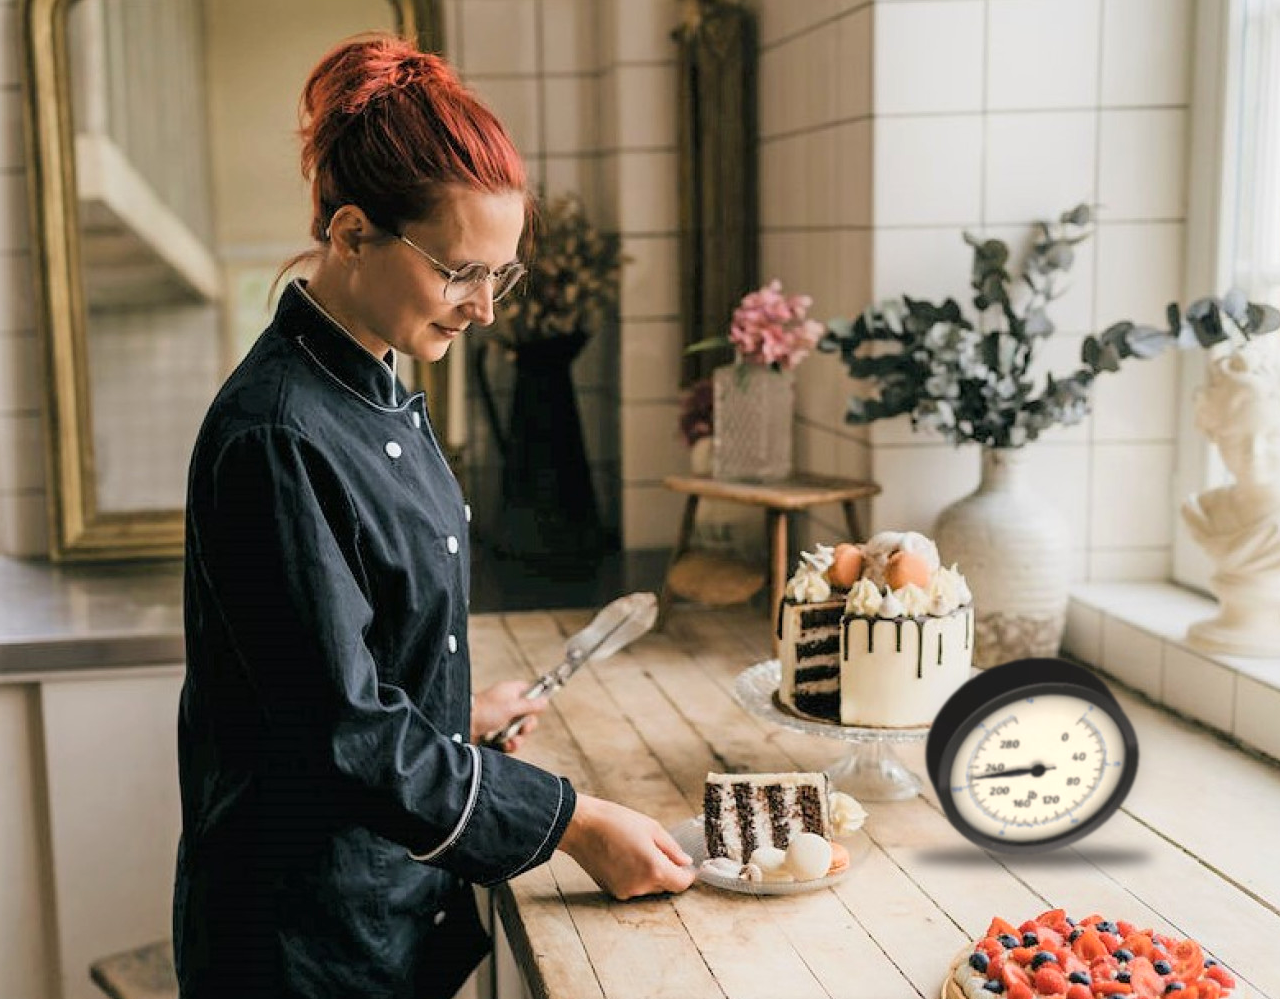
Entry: 230lb
